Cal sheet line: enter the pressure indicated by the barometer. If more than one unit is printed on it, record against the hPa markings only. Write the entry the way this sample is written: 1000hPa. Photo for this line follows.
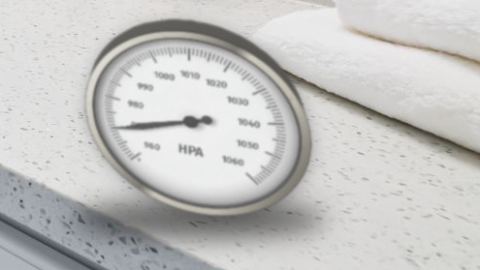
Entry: 970hPa
